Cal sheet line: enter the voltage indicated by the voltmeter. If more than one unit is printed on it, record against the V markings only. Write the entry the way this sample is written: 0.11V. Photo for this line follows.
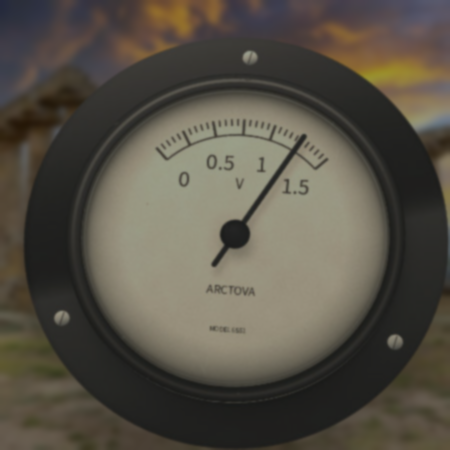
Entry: 1.25V
